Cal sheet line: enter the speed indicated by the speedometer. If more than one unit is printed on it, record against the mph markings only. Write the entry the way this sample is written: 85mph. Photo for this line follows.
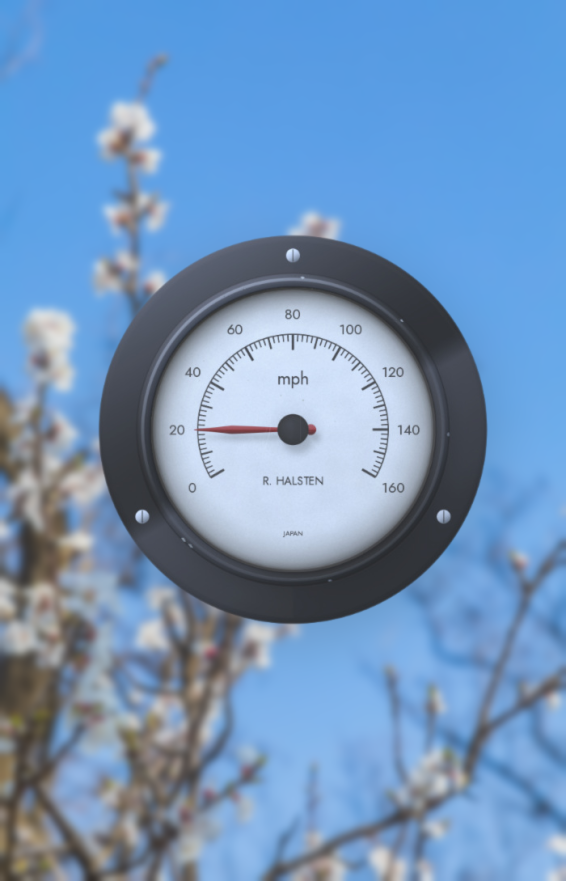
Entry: 20mph
